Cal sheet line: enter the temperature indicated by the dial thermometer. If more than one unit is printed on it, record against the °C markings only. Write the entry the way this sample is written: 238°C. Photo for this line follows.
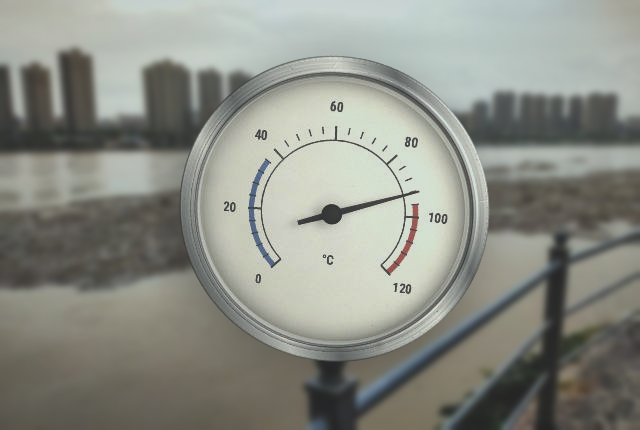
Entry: 92°C
